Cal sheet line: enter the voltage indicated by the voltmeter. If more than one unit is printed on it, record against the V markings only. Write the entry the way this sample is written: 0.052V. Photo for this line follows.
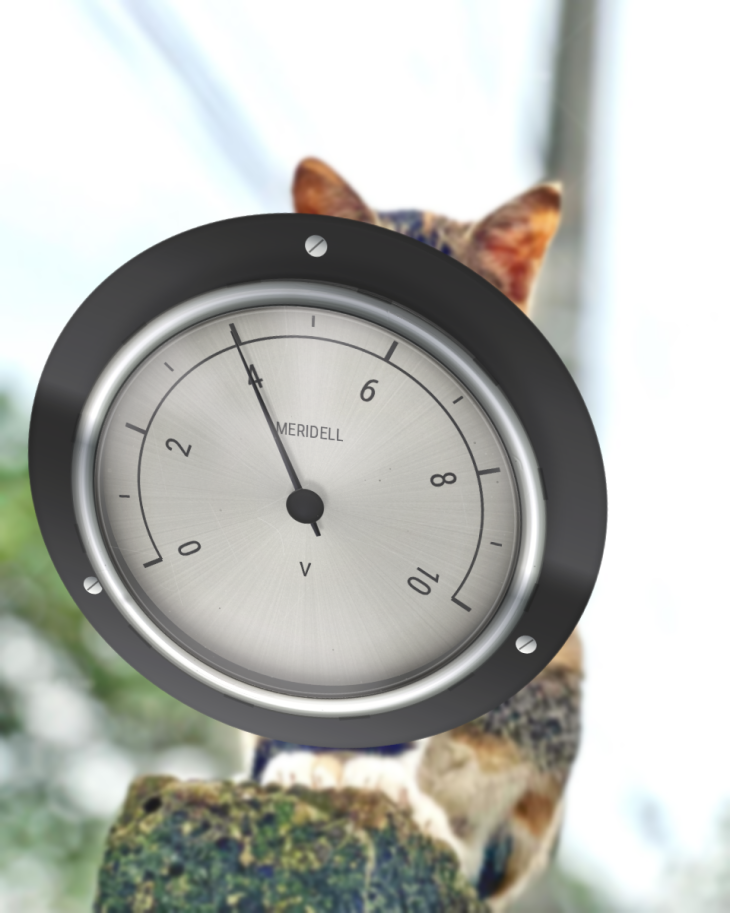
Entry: 4V
